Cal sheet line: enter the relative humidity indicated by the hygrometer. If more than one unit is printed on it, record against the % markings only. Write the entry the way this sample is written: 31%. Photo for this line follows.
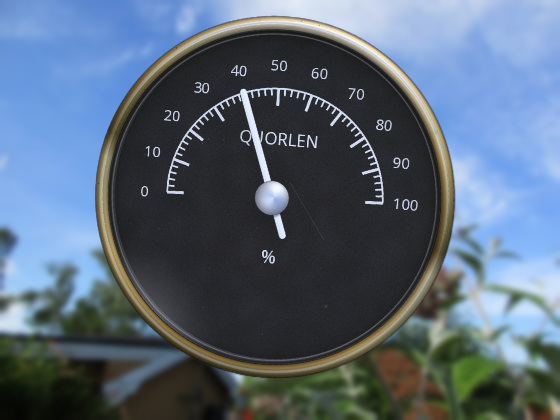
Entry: 40%
